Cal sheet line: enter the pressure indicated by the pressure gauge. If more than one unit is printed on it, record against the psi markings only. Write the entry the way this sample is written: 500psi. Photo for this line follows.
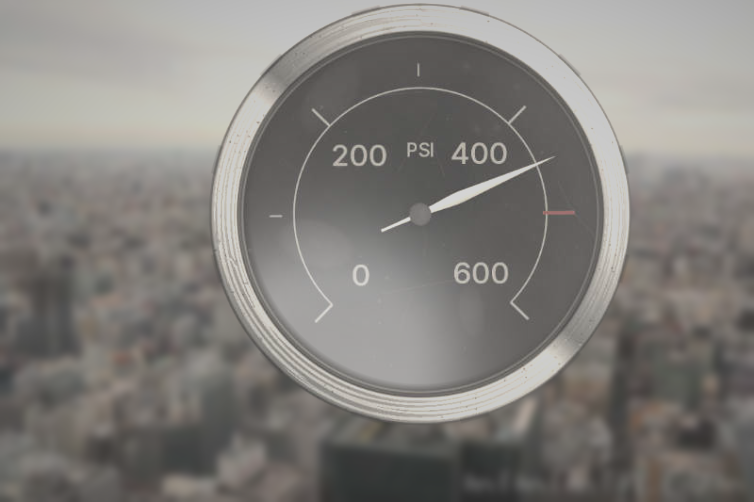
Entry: 450psi
